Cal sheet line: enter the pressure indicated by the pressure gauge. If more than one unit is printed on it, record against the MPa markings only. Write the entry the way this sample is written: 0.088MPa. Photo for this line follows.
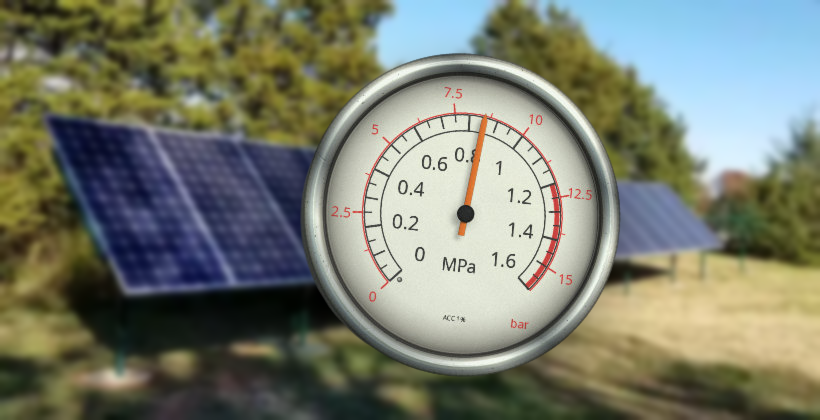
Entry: 0.85MPa
